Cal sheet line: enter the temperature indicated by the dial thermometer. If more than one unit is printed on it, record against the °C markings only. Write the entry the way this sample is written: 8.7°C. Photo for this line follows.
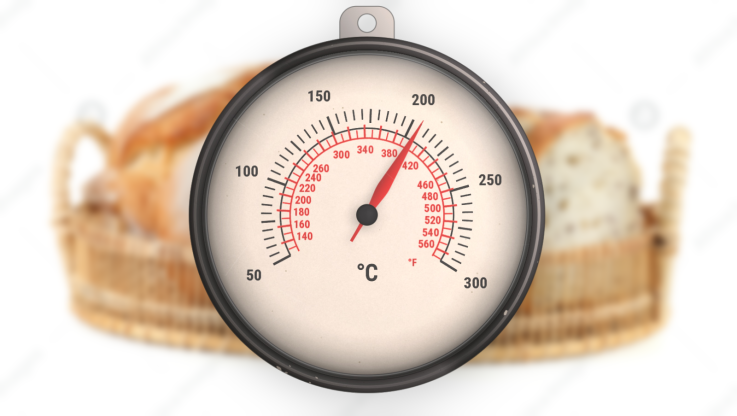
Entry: 205°C
